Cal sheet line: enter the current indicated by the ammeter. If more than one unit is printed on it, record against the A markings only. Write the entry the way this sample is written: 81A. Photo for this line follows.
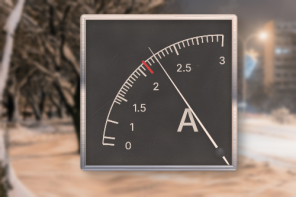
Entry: 2.25A
